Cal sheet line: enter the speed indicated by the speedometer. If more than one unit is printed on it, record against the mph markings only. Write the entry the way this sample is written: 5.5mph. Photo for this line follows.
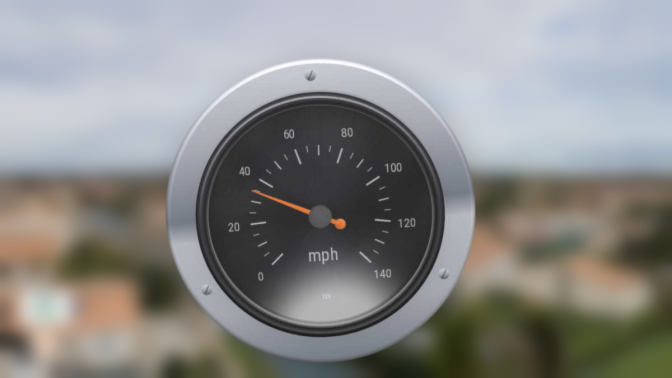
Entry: 35mph
